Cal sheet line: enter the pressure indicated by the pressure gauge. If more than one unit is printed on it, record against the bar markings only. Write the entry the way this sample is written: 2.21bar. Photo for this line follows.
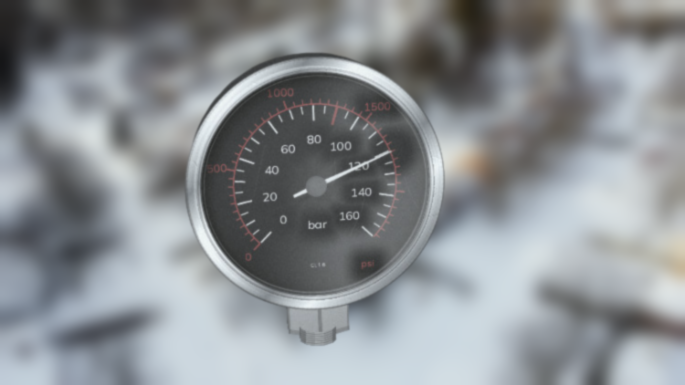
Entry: 120bar
